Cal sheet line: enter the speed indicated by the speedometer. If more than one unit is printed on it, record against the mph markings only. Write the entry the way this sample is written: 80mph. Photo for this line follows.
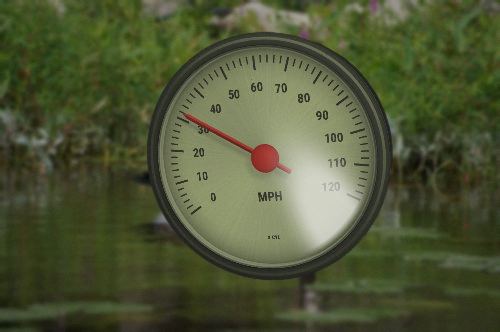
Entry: 32mph
